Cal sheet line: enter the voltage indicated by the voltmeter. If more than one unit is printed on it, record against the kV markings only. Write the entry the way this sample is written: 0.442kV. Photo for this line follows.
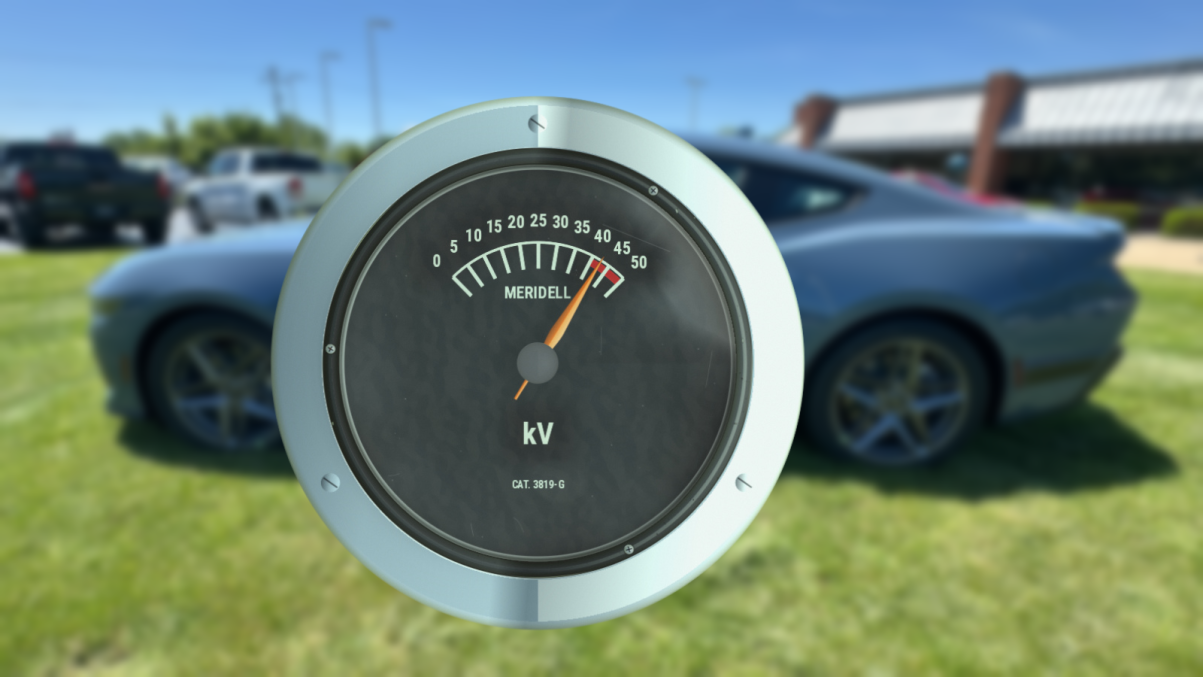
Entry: 42.5kV
